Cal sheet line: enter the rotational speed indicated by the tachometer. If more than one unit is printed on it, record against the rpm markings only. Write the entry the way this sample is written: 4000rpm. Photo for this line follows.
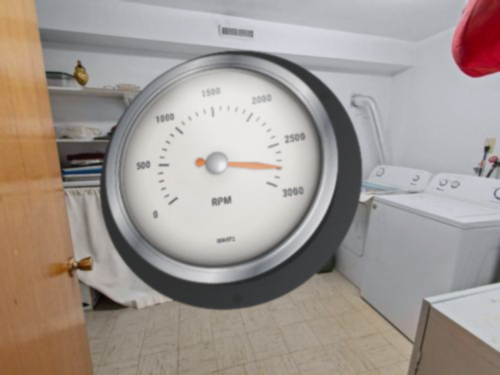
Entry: 2800rpm
